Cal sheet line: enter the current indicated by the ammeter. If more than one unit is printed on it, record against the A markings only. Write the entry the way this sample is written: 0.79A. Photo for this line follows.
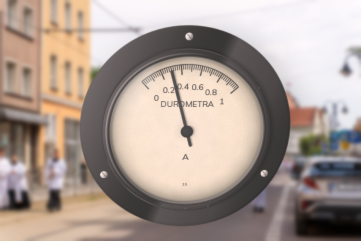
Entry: 0.3A
